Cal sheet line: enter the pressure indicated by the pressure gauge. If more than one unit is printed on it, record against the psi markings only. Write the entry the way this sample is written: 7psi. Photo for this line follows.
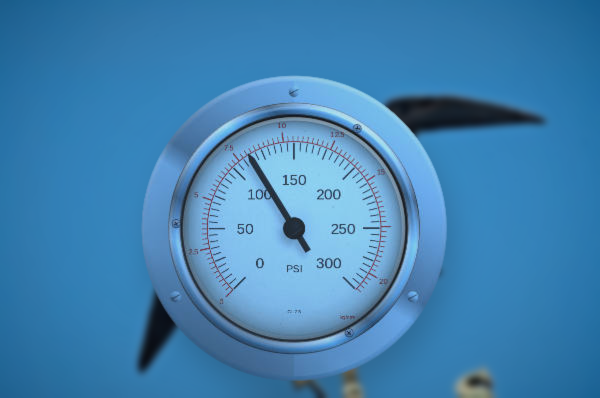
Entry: 115psi
